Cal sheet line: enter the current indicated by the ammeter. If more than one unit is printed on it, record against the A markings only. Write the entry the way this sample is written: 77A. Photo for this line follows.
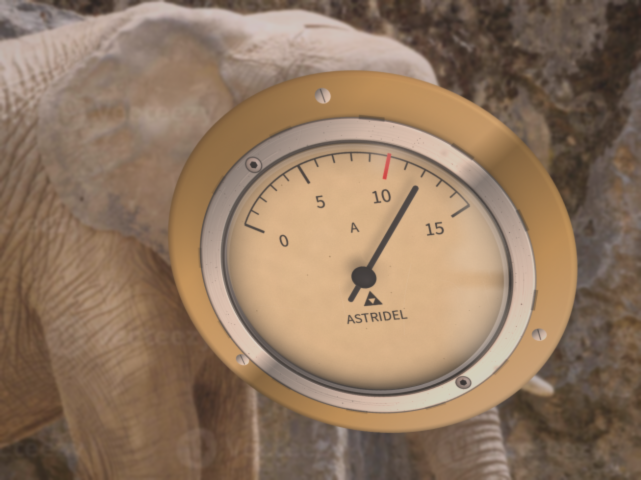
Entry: 12A
